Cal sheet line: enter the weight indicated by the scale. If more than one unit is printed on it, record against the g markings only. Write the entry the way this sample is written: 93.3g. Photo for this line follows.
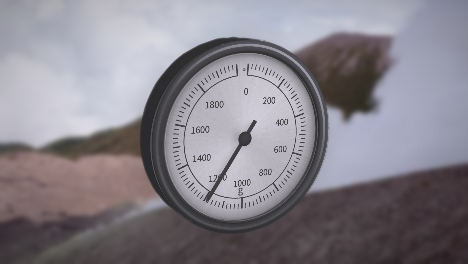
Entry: 1200g
